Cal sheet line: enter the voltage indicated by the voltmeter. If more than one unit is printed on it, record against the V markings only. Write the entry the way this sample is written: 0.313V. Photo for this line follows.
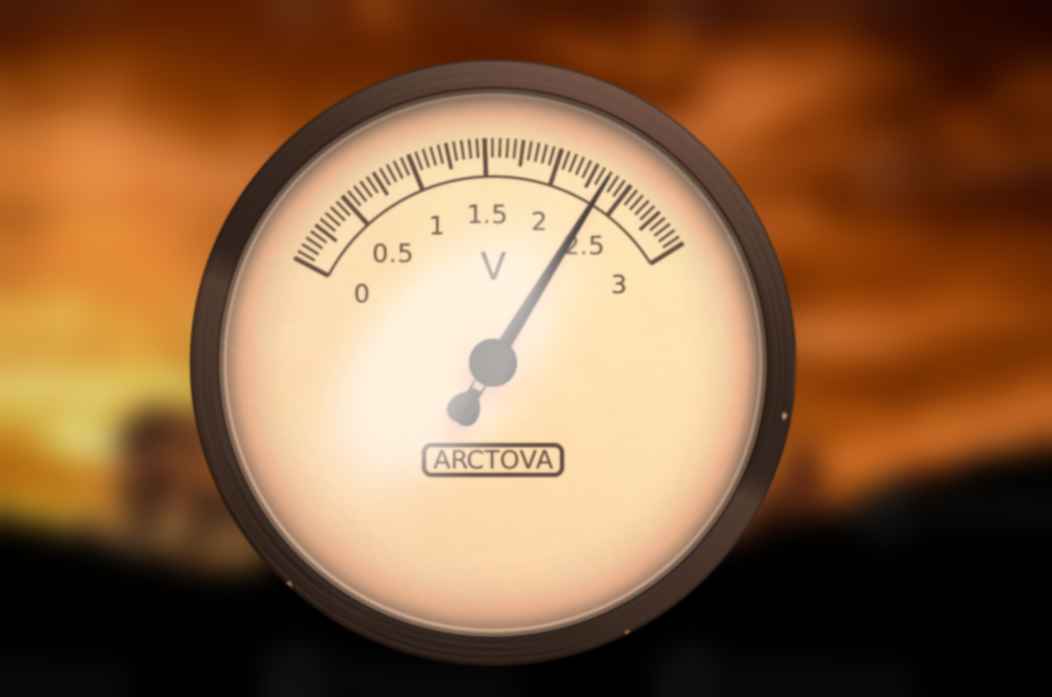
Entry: 2.35V
